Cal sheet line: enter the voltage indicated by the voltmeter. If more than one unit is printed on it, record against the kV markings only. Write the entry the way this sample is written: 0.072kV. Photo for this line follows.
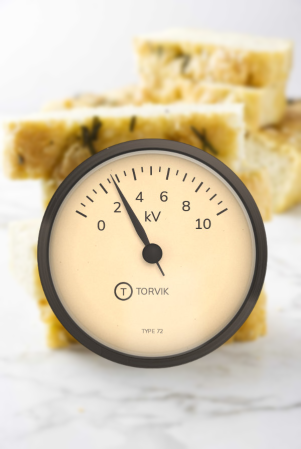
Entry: 2.75kV
